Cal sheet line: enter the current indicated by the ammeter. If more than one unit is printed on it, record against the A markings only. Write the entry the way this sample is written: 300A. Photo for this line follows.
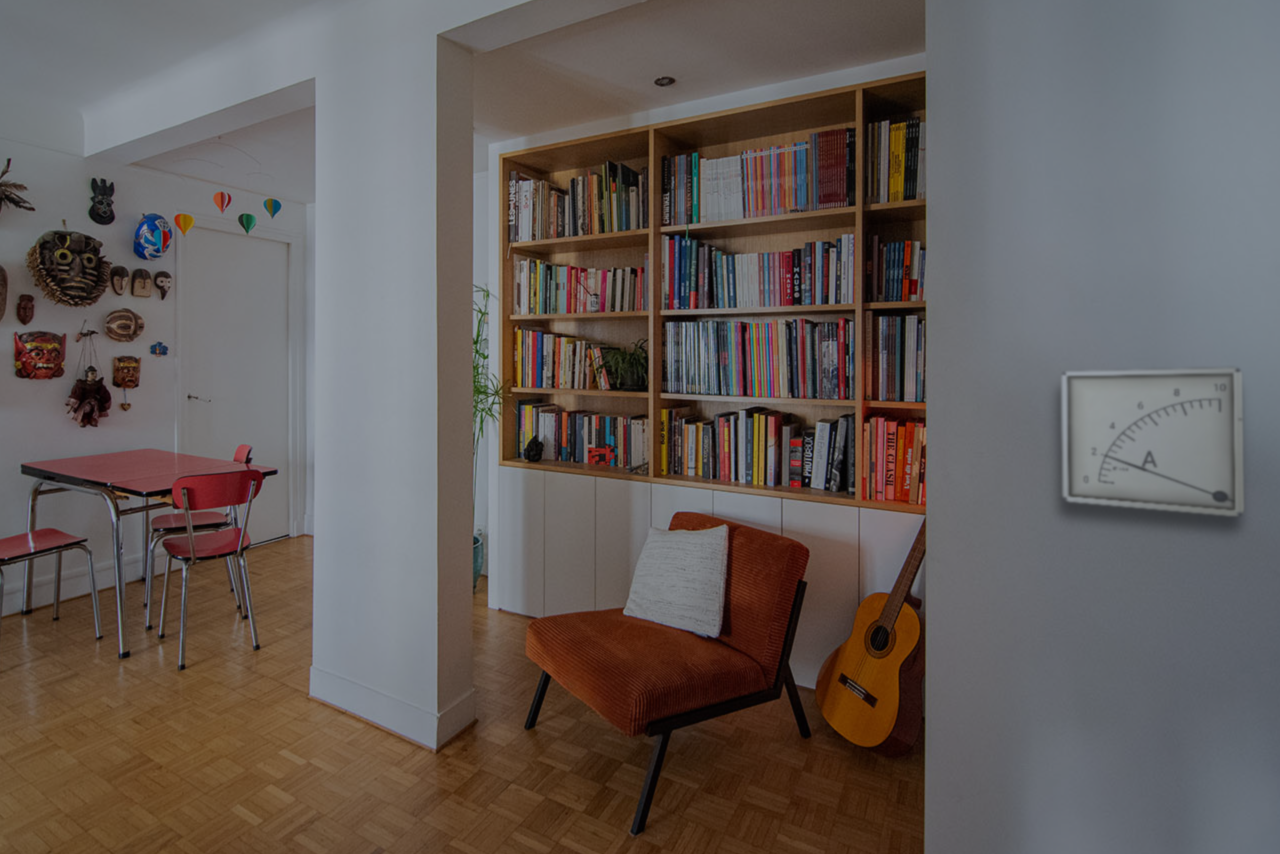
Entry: 2A
